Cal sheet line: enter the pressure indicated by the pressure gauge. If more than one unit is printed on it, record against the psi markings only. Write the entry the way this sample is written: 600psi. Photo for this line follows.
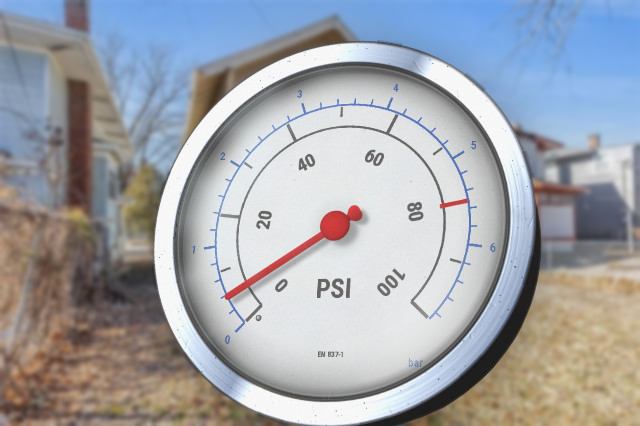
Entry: 5psi
